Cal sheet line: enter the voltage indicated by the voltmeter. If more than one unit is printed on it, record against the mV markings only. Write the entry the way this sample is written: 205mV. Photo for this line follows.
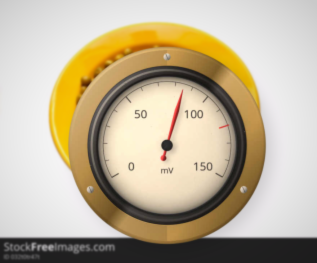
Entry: 85mV
